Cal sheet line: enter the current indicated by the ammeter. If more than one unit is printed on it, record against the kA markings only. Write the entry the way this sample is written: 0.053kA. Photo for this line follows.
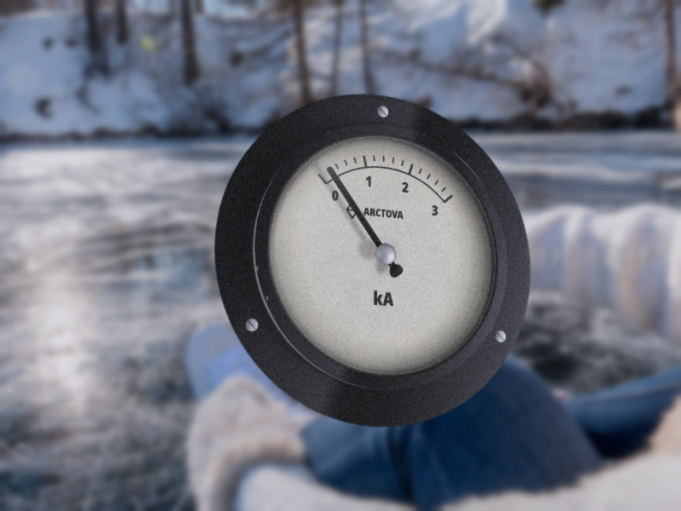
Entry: 0.2kA
